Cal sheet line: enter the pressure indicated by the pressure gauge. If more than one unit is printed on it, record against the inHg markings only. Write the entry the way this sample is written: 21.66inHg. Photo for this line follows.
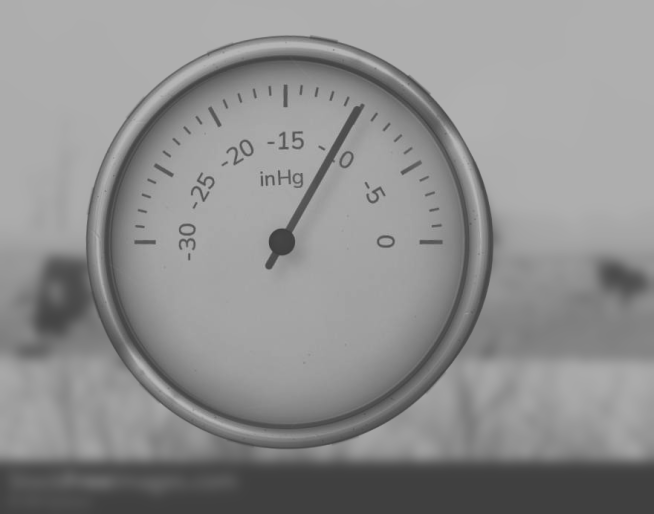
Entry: -10inHg
